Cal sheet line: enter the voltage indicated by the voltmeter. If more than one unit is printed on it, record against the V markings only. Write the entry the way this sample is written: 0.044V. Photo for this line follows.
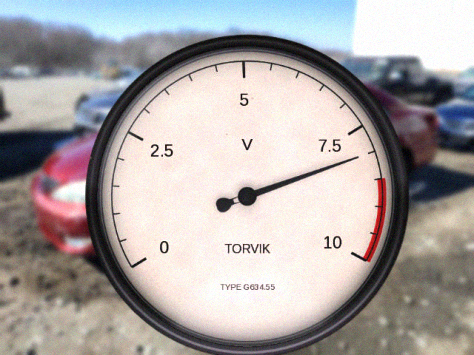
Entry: 8V
